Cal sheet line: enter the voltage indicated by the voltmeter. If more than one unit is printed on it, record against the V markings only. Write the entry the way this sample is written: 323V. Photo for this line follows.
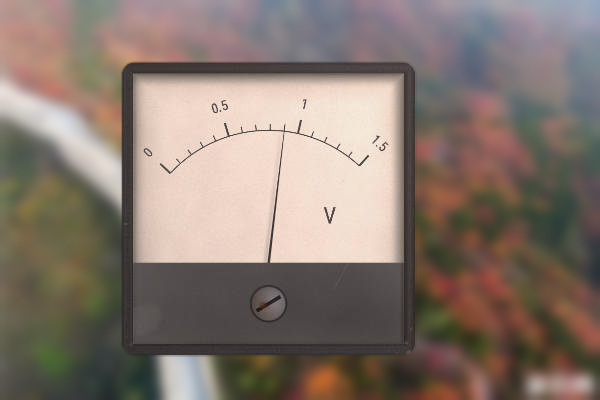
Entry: 0.9V
